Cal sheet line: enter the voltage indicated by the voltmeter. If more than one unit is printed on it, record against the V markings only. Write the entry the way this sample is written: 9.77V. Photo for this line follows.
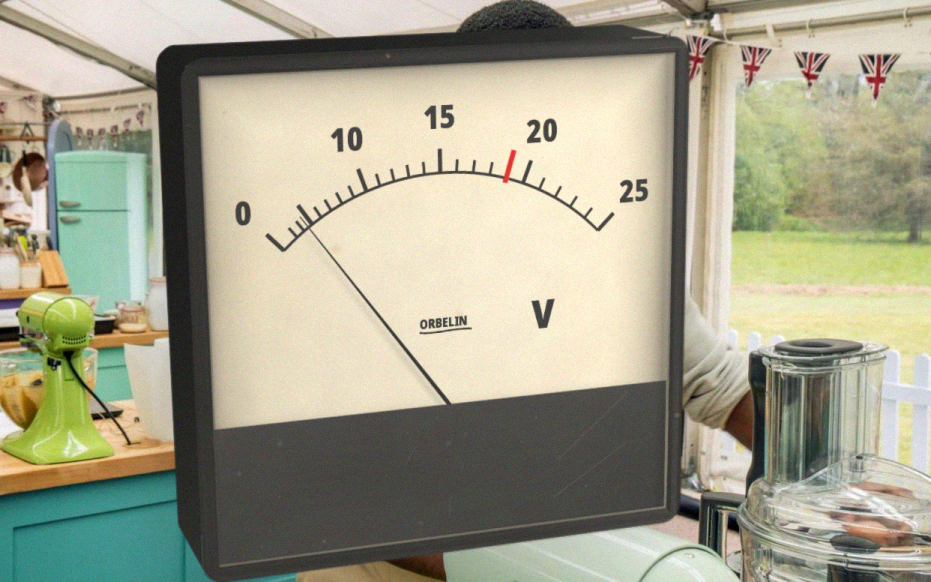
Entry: 4.5V
